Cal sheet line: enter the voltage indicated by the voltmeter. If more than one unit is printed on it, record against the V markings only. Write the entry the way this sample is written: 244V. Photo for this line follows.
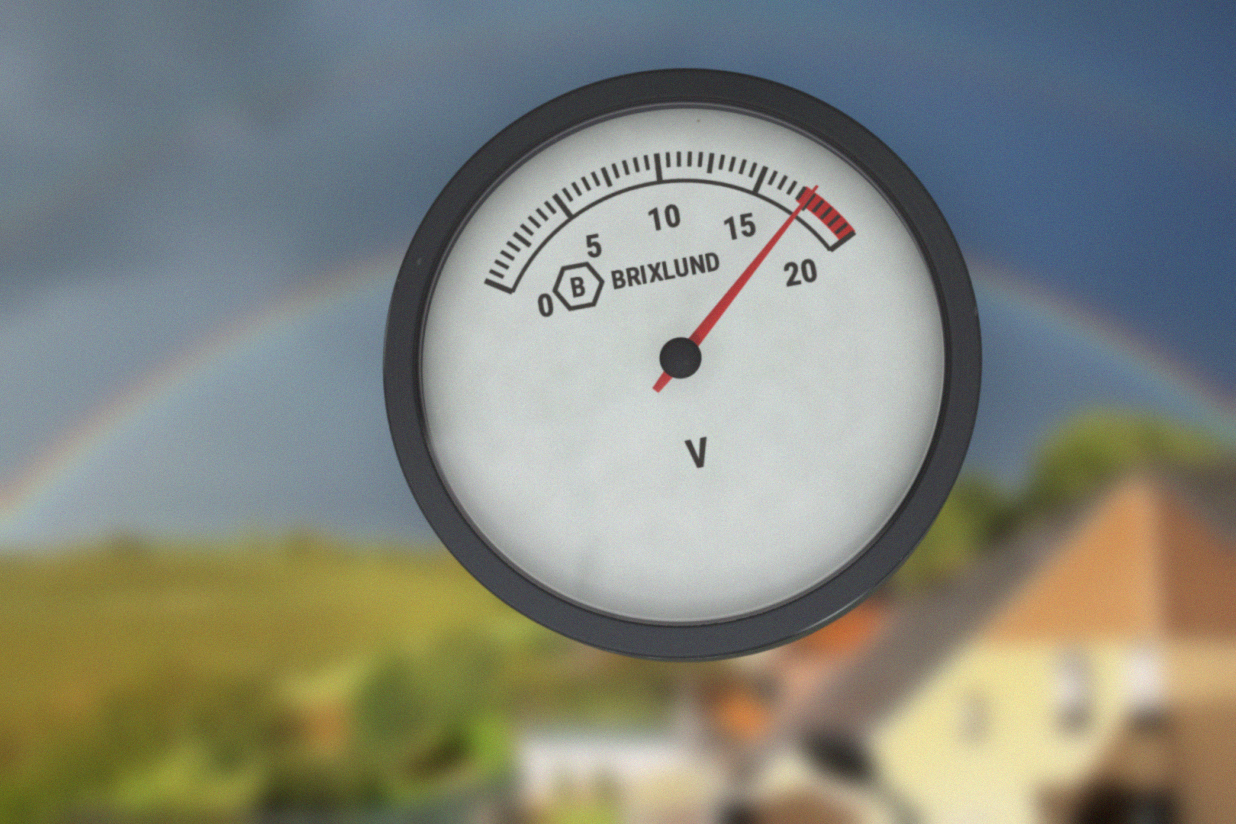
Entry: 17.5V
